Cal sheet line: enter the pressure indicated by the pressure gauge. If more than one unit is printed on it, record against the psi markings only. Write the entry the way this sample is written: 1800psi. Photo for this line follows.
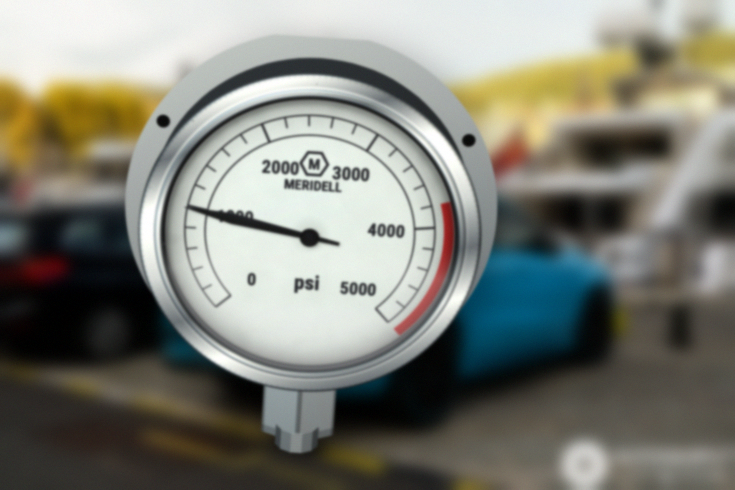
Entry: 1000psi
